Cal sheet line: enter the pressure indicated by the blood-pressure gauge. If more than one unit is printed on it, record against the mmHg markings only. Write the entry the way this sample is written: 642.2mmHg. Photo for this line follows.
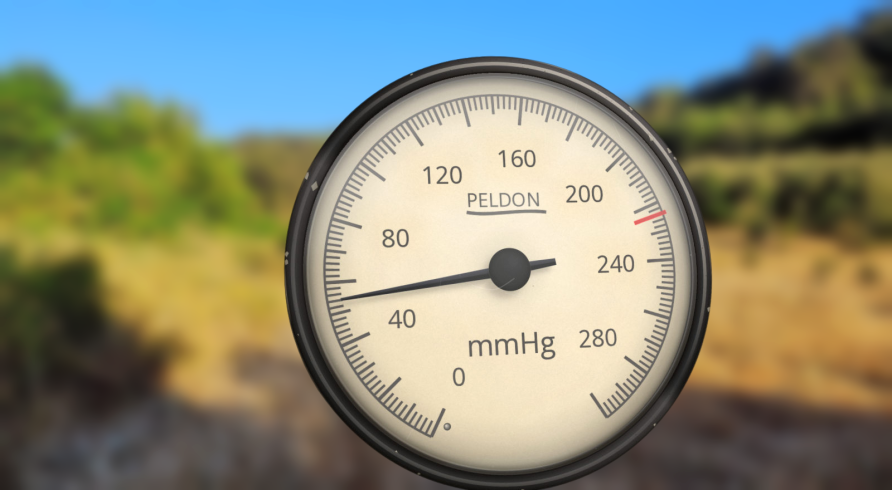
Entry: 54mmHg
